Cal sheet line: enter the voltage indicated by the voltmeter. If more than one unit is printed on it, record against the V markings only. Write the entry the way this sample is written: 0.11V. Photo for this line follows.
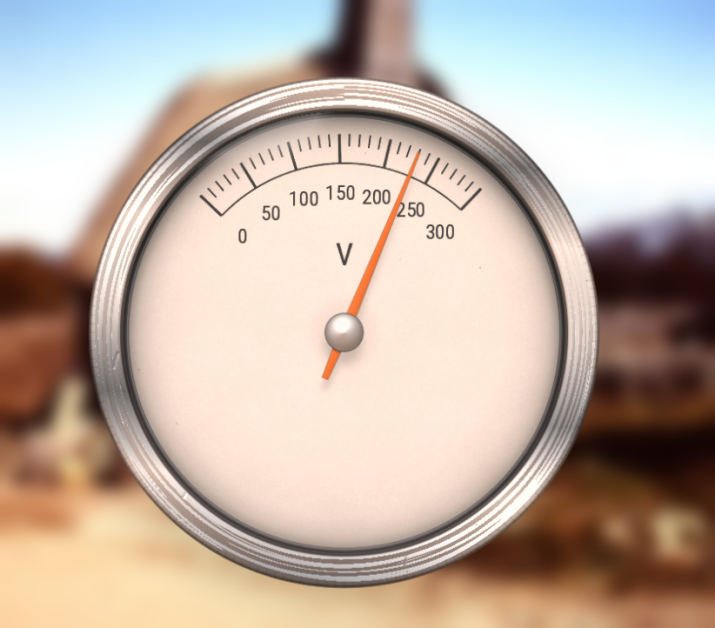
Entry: 230V
